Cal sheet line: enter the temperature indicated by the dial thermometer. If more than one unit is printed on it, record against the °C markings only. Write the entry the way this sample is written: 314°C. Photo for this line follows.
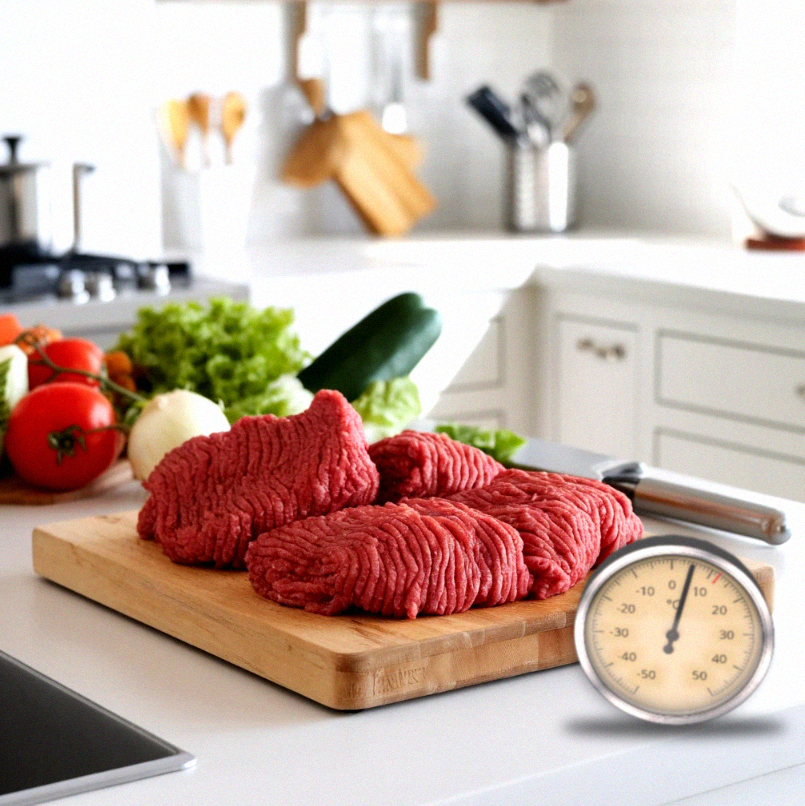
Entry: 5°C
